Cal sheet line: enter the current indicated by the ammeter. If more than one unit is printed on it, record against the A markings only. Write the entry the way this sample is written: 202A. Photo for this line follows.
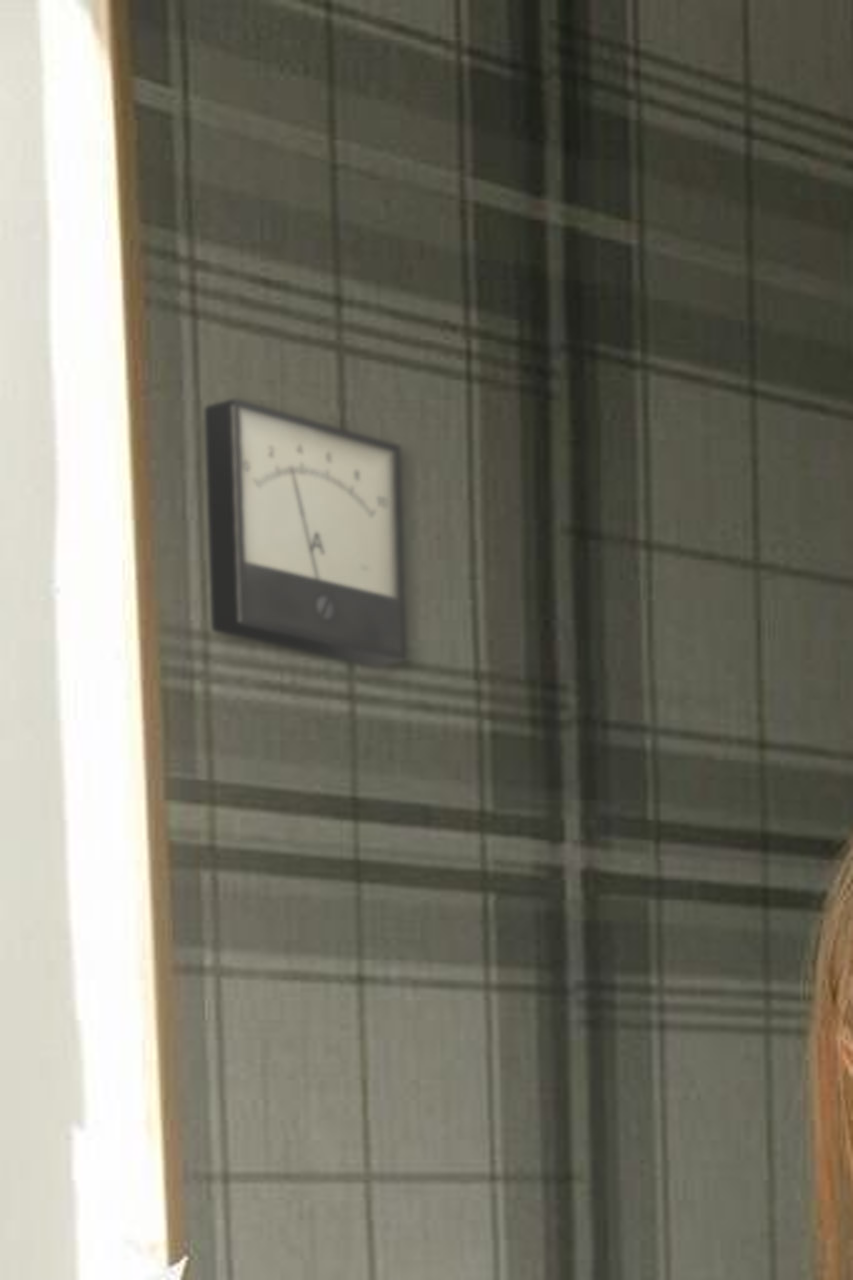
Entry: 3A
